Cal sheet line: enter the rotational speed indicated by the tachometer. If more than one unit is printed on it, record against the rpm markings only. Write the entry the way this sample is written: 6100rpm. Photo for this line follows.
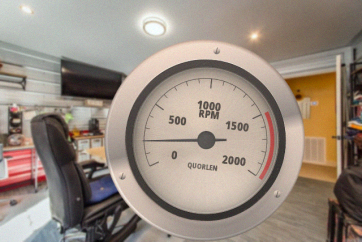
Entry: 200rpm
